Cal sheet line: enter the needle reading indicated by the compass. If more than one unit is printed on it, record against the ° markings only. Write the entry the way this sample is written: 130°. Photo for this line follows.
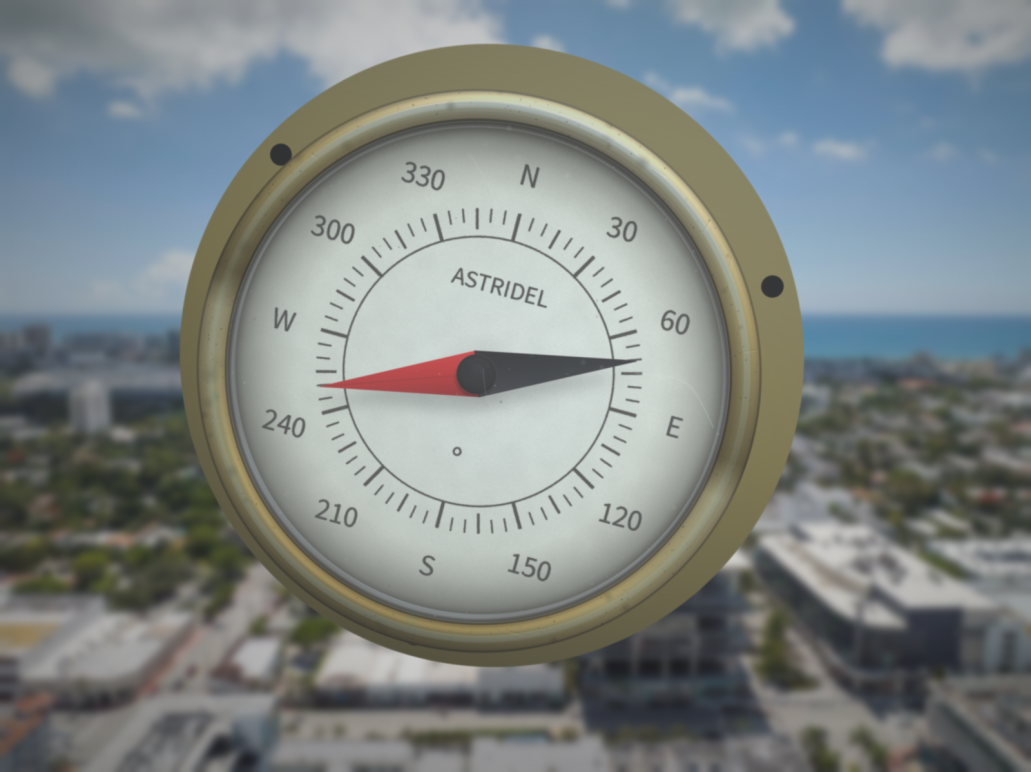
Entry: 250°
